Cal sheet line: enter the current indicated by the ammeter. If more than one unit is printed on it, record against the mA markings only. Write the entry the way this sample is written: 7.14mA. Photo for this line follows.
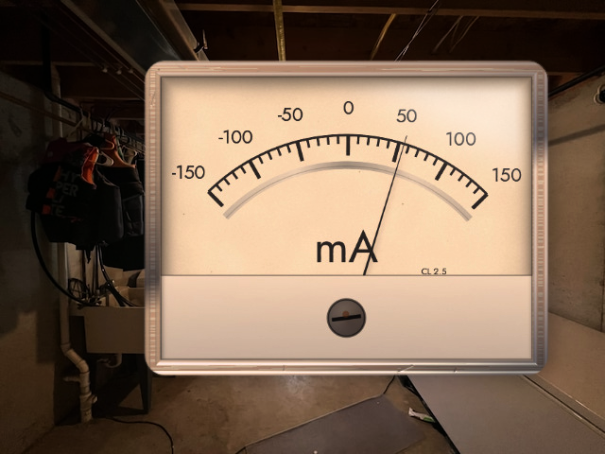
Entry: 55mA
